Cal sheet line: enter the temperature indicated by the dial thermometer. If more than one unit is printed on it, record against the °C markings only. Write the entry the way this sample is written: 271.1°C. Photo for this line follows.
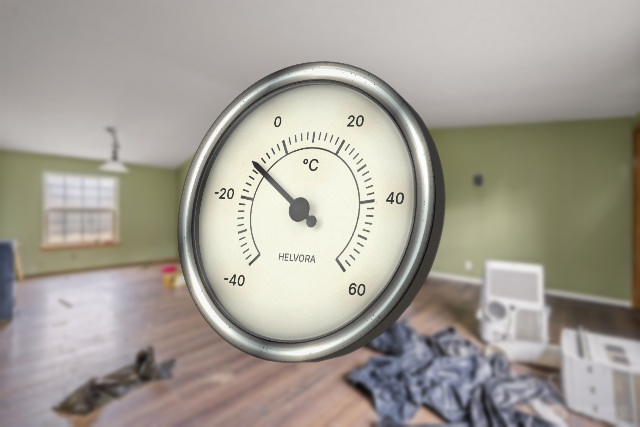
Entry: -10°C
